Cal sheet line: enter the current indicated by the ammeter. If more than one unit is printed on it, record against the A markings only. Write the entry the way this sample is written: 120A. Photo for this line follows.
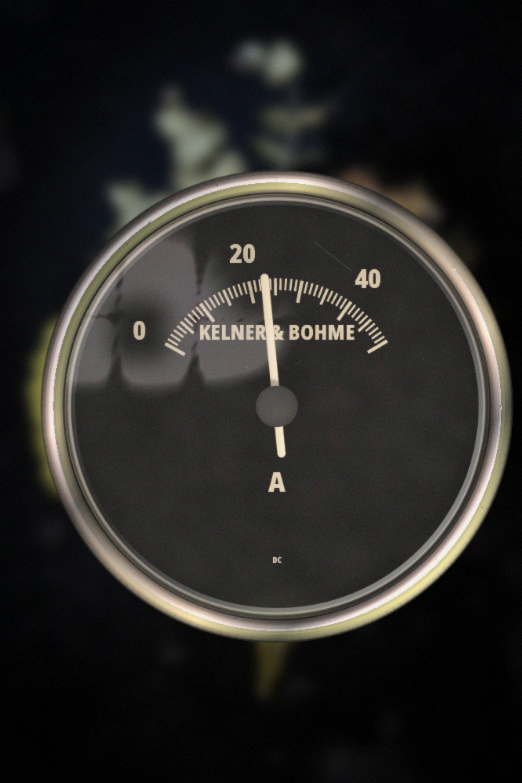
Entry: 23A
